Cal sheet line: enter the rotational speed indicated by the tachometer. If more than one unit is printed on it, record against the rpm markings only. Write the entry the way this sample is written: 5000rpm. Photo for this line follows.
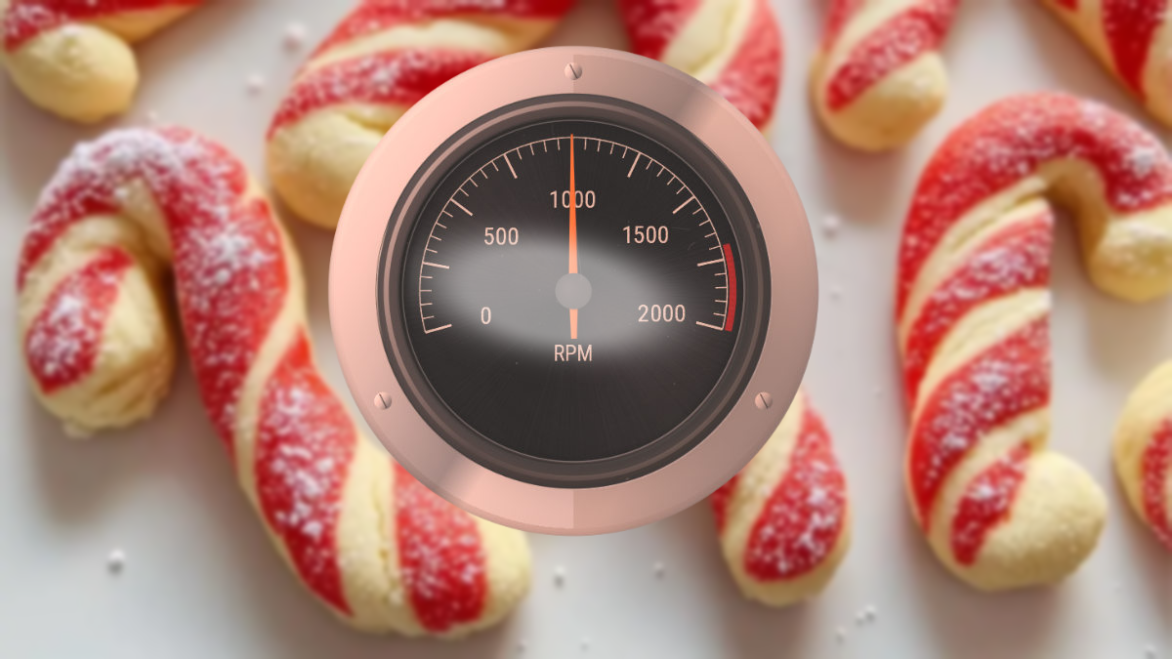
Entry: 1000rpm
